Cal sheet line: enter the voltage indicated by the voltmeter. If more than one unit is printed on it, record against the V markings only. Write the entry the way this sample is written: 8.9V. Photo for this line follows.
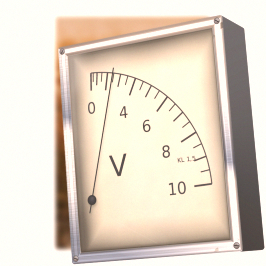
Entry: 2.5V
